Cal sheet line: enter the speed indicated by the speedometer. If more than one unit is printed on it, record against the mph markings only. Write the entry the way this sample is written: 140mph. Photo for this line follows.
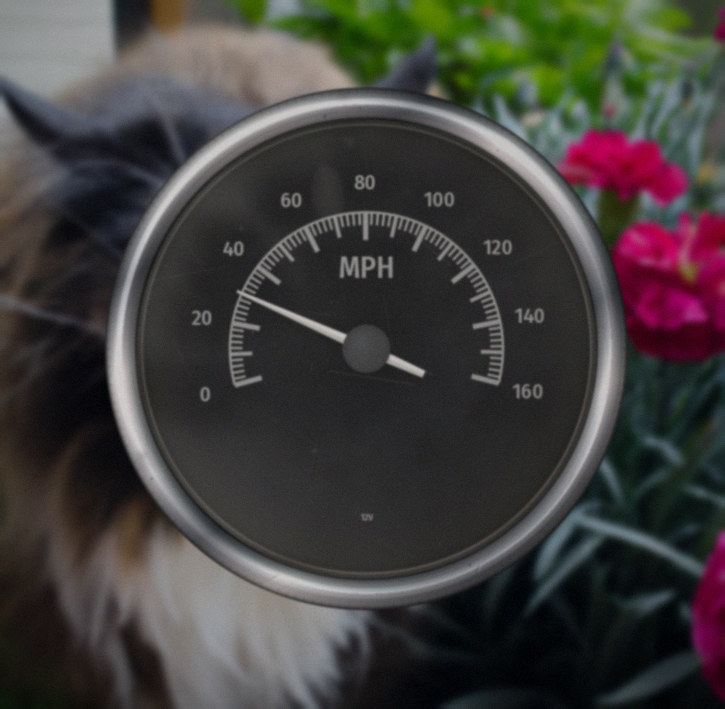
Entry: 30mph
